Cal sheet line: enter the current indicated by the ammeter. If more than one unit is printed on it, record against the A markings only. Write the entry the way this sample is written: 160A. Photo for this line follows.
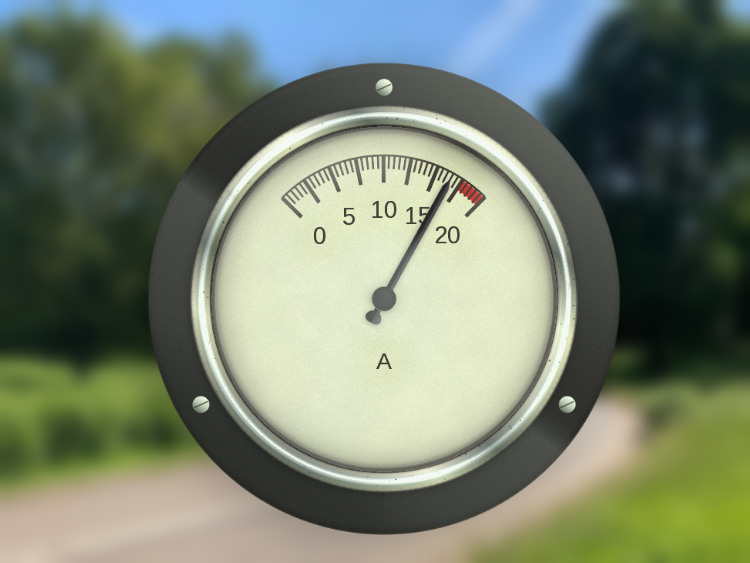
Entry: 16.5A
